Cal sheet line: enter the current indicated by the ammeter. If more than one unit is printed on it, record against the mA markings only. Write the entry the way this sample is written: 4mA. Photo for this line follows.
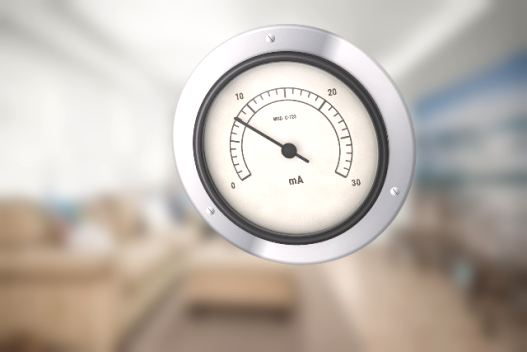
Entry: 8mA
